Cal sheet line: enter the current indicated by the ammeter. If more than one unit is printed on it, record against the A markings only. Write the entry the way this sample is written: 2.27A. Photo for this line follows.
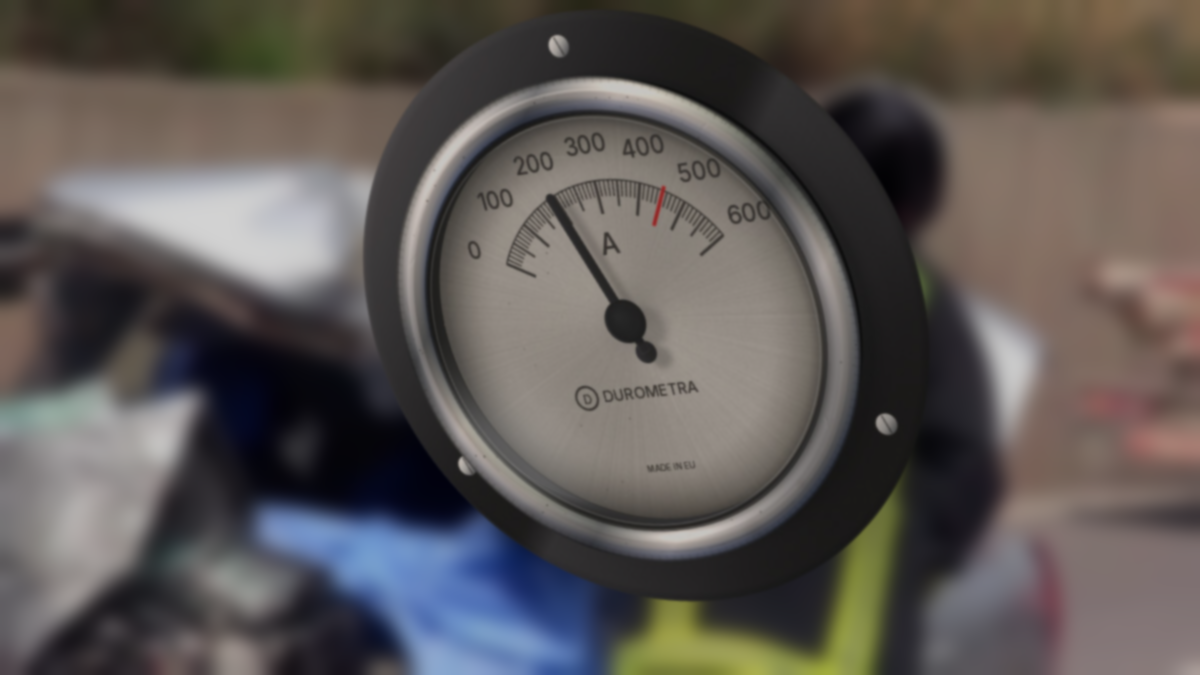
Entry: 200A
